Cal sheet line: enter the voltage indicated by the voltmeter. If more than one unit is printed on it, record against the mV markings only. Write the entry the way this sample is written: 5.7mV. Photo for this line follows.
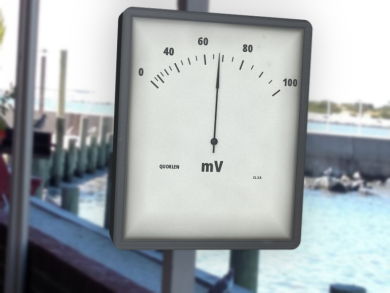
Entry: 67.5mV
